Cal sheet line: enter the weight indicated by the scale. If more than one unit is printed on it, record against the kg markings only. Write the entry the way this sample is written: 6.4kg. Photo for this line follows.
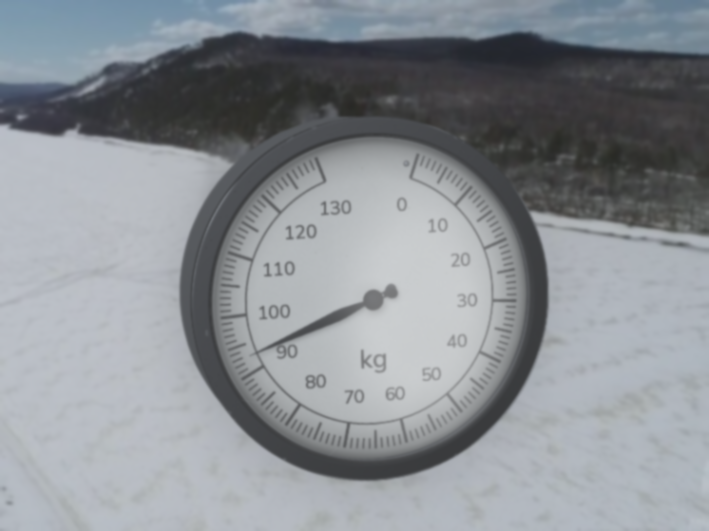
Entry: 93kg
